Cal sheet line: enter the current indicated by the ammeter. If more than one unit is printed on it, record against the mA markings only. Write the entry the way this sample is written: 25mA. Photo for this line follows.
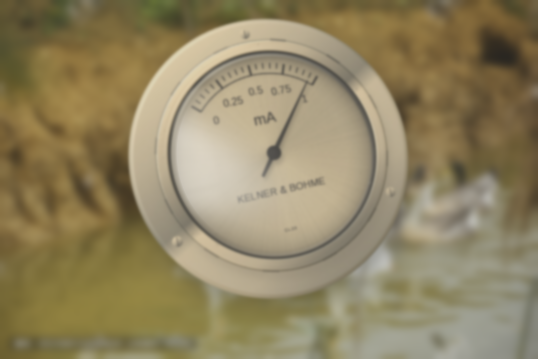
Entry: 0.95mA
